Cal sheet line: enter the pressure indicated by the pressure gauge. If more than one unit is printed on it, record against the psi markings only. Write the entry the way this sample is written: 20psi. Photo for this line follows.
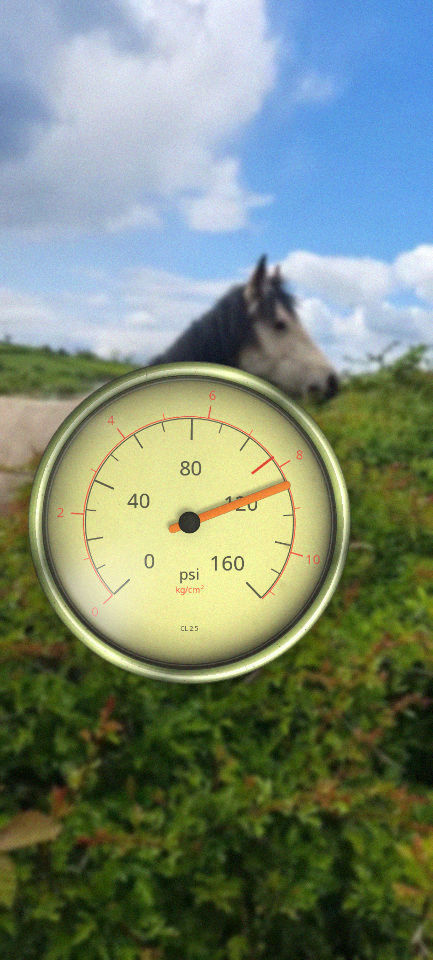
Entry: 120psi
